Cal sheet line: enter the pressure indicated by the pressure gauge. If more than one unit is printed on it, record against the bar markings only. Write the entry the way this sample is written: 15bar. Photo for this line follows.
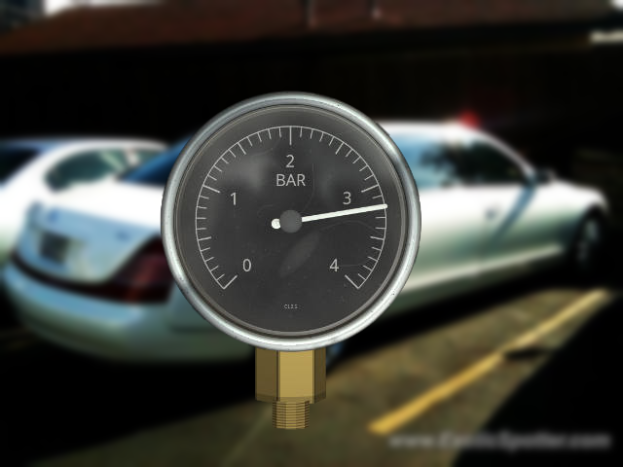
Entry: 3.2bar
